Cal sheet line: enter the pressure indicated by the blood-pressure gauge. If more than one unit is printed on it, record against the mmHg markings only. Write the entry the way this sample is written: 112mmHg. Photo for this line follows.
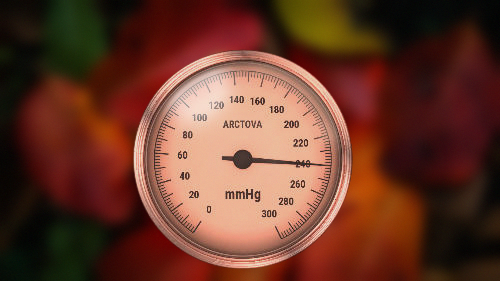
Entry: 240mmHg
